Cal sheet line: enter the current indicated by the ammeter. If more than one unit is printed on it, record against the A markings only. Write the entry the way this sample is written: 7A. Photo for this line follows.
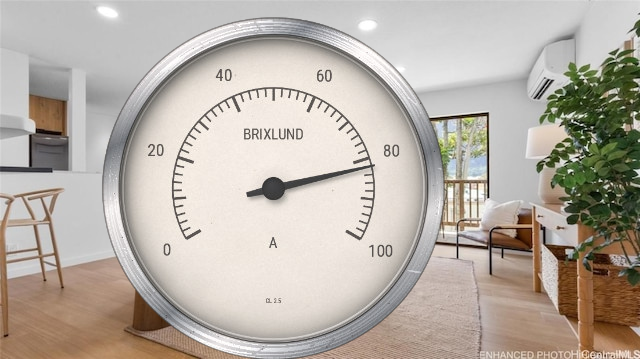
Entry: 82A
